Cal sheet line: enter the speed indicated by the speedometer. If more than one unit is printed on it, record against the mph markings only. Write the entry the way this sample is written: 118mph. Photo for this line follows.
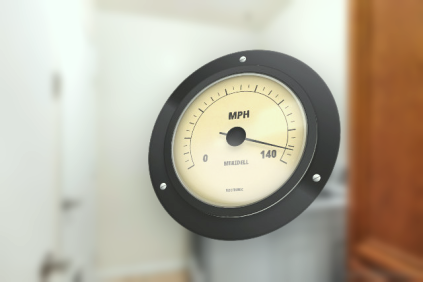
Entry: 132.5mph
